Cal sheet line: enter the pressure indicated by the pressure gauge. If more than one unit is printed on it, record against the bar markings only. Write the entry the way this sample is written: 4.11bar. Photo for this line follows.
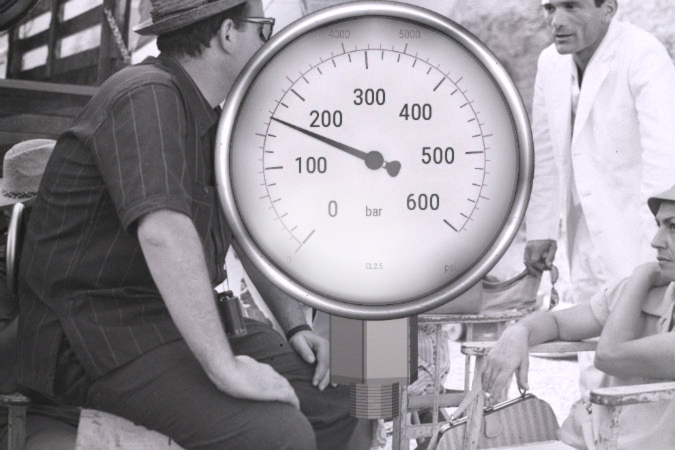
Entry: 160bar
